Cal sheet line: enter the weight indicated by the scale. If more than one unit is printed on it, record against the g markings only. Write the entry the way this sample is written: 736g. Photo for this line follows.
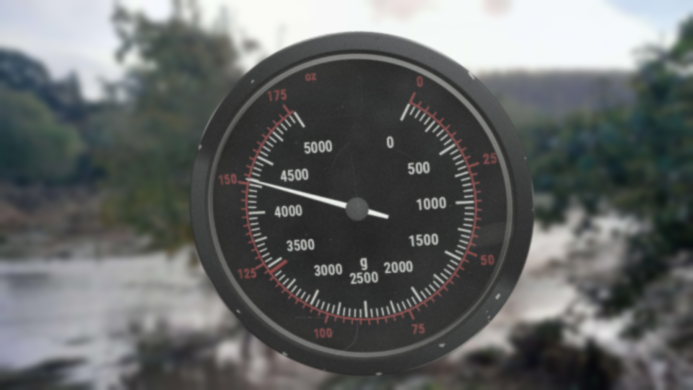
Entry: 4300g
